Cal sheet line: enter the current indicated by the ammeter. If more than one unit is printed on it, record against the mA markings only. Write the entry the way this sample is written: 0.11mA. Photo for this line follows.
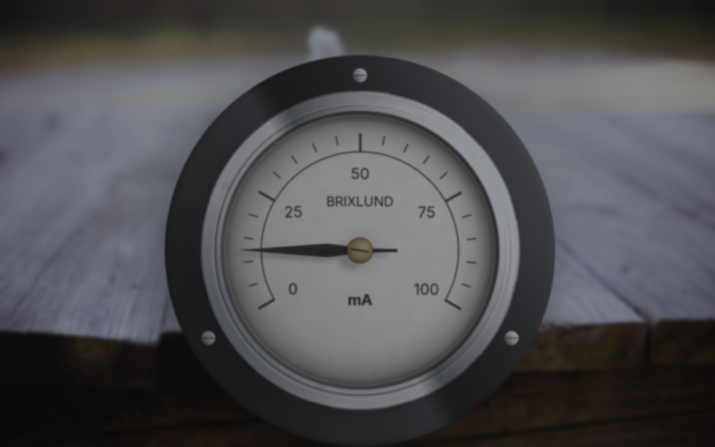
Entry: 12.5mA
